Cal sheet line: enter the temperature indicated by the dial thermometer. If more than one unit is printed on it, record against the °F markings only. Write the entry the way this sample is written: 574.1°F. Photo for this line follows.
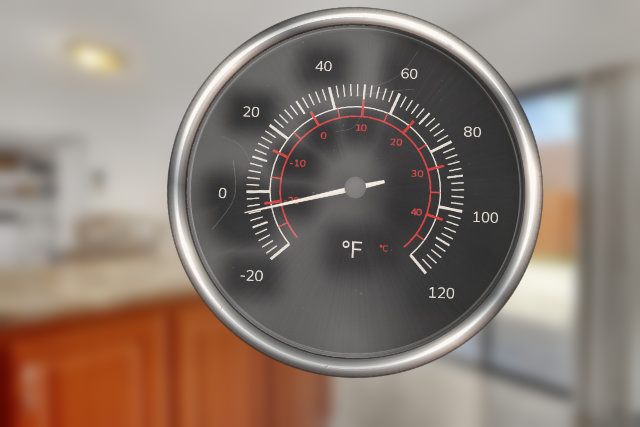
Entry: -6°F
